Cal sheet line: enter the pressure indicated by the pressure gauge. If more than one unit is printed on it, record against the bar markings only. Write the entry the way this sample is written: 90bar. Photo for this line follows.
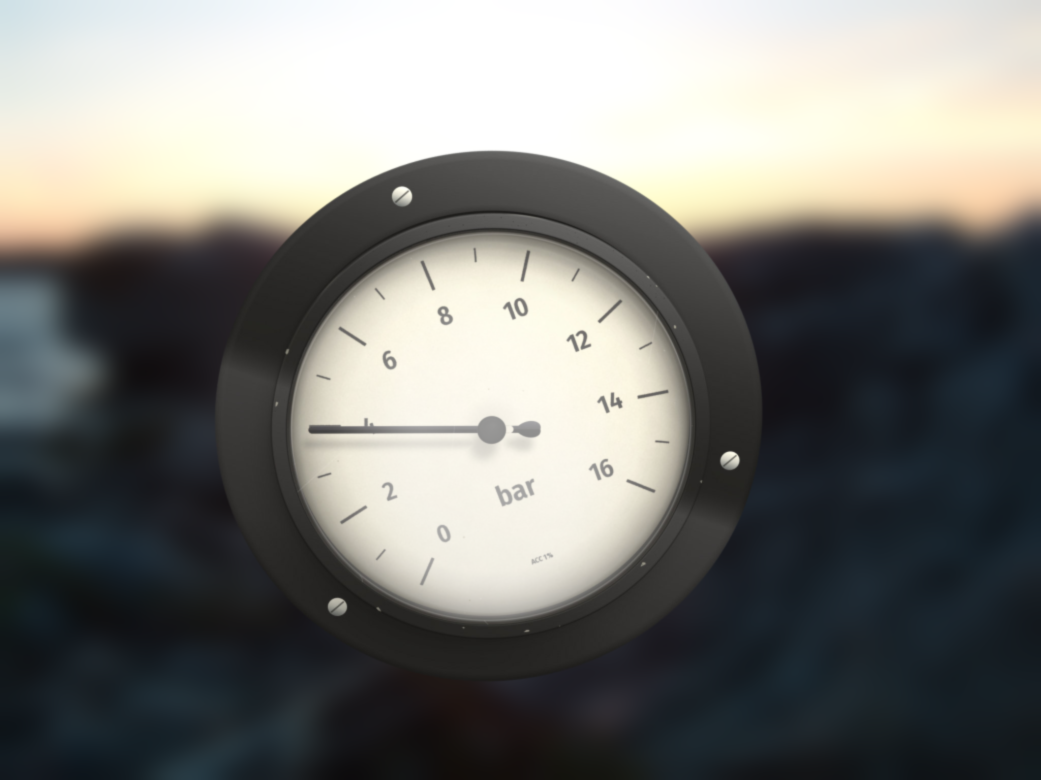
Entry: 4bar
